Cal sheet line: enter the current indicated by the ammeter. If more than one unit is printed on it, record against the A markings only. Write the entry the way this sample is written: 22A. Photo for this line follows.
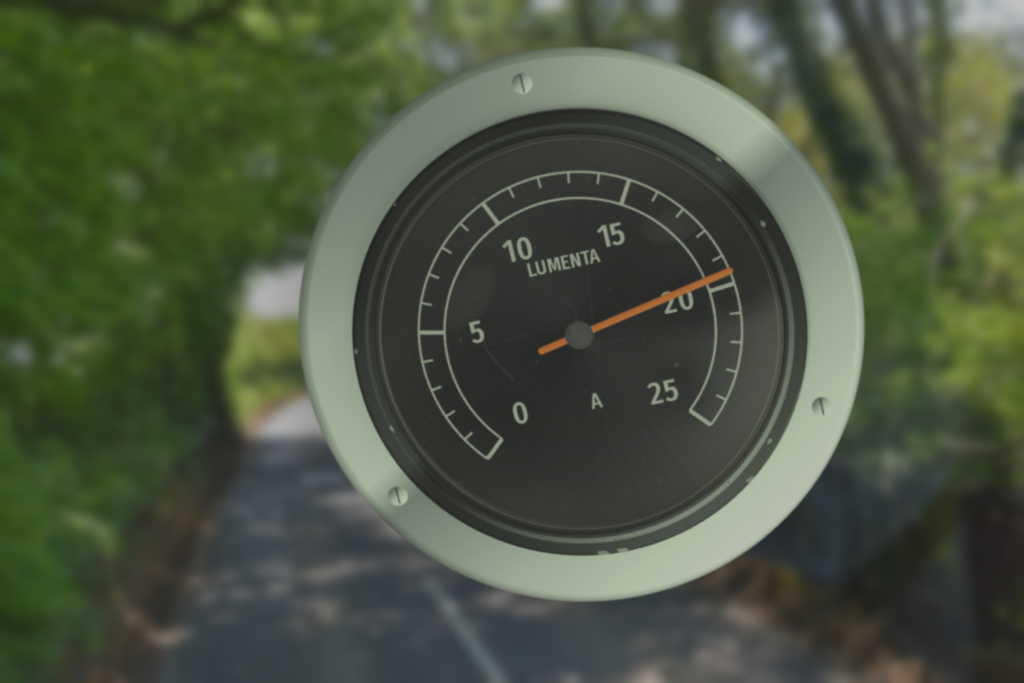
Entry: 19.5A
